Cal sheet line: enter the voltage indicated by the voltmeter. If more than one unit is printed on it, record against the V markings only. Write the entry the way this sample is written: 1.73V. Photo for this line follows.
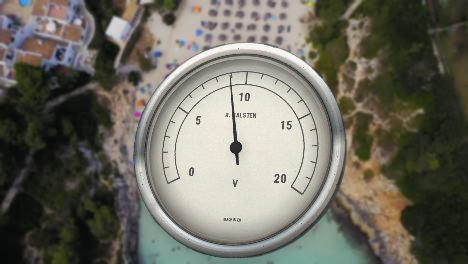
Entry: 9V
